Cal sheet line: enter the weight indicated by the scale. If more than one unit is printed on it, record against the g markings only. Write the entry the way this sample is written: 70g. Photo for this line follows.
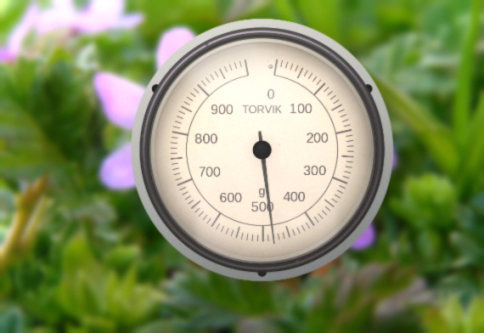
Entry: 480g
